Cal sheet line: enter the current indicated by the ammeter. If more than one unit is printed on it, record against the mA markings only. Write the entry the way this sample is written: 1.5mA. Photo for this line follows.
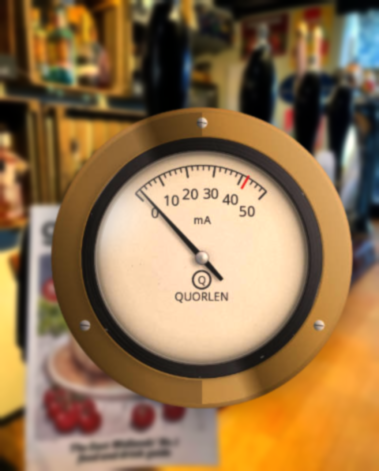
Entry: 2mA
